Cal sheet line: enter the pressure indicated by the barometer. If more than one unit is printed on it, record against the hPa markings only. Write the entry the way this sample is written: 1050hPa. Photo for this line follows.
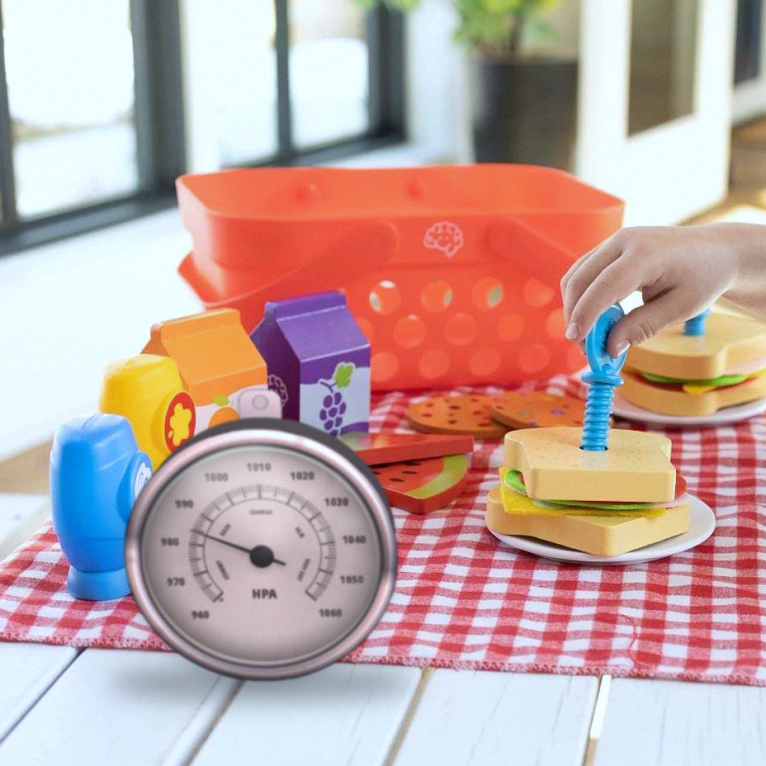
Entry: 985hPa
